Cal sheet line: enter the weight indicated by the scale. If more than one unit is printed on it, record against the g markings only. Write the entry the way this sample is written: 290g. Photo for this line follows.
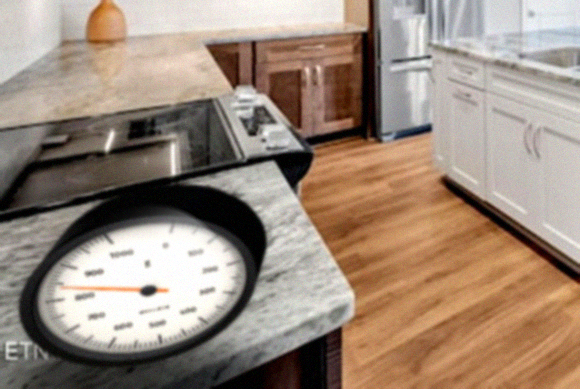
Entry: 850g
